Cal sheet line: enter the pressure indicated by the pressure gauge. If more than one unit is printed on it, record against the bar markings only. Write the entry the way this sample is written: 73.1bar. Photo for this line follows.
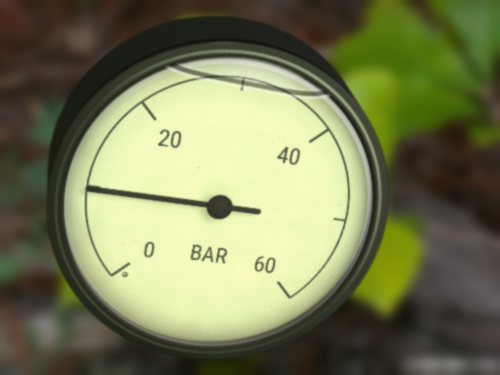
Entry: 10bar
